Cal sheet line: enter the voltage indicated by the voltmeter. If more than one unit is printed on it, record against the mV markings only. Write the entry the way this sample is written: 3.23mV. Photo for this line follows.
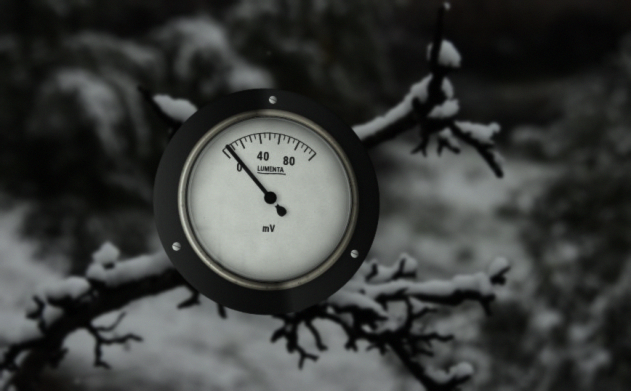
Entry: 5mV
